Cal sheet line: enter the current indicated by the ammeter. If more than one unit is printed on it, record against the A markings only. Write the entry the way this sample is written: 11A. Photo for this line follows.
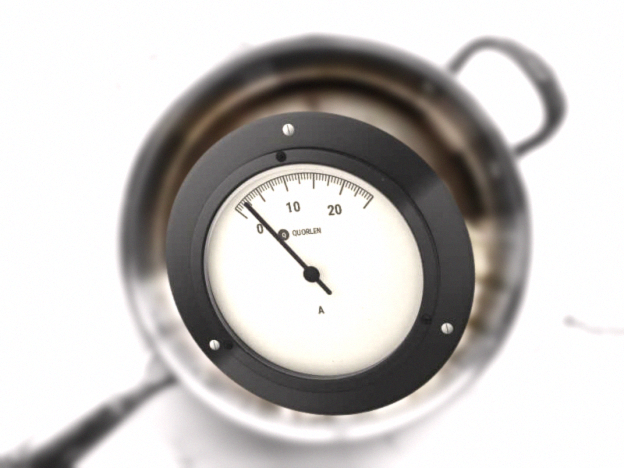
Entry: 2.5A
